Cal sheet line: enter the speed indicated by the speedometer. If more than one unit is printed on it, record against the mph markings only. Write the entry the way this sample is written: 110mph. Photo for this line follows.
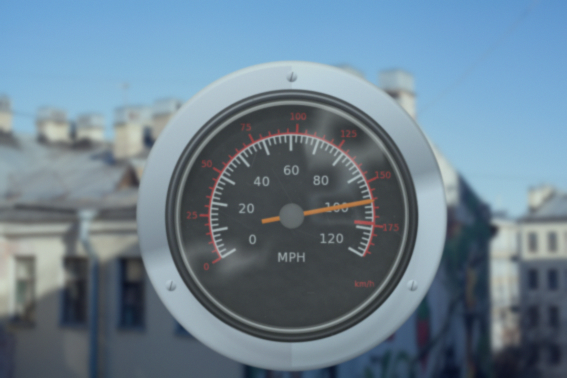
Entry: 100mph
